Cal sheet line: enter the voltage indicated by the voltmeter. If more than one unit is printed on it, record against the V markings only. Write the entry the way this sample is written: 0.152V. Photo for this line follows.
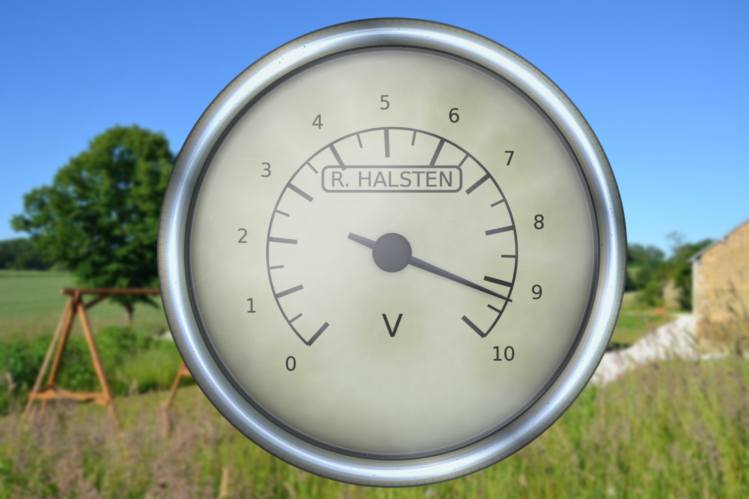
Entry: 9.25V
